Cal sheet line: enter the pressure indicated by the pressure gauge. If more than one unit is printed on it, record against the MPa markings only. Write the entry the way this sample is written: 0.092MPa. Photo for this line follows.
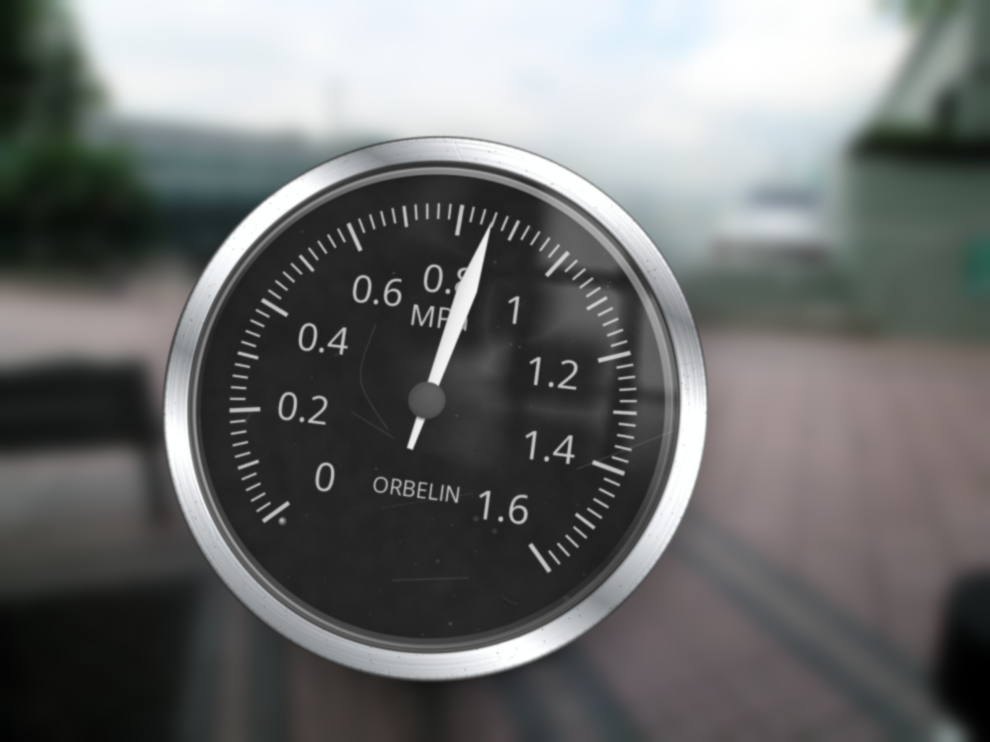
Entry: 0.86MPa
